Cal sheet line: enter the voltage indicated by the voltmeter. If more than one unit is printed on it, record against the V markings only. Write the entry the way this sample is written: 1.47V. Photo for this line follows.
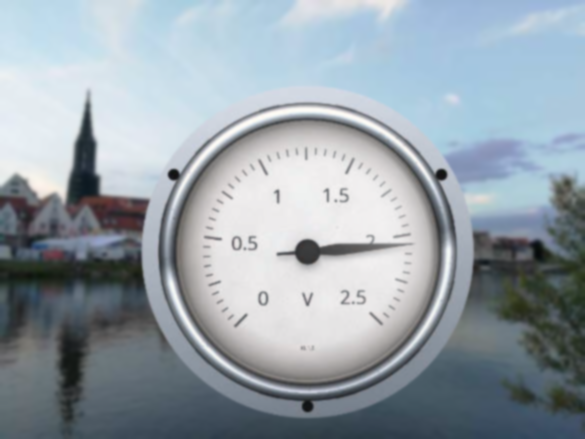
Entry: 2.05V
